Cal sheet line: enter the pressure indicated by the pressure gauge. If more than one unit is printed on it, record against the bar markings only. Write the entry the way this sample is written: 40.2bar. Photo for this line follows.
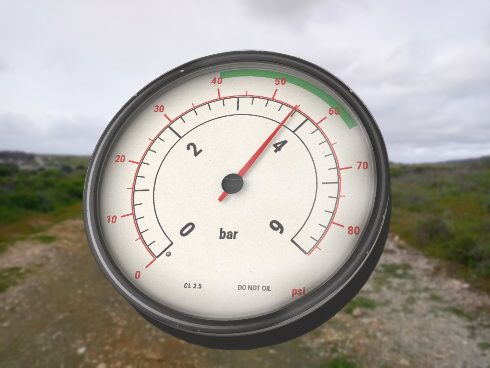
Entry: 3.8bar
